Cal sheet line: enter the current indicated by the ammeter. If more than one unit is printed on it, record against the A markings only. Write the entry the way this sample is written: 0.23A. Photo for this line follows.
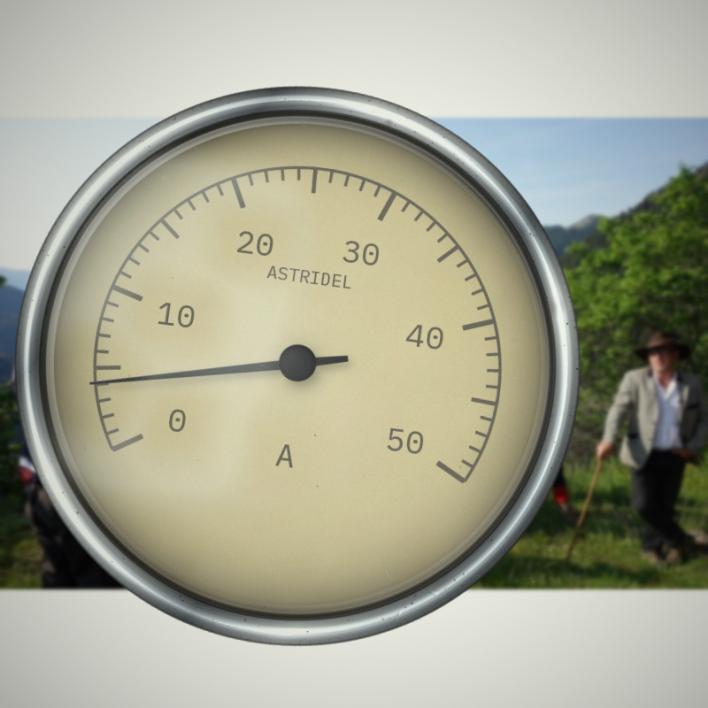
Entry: 4A
